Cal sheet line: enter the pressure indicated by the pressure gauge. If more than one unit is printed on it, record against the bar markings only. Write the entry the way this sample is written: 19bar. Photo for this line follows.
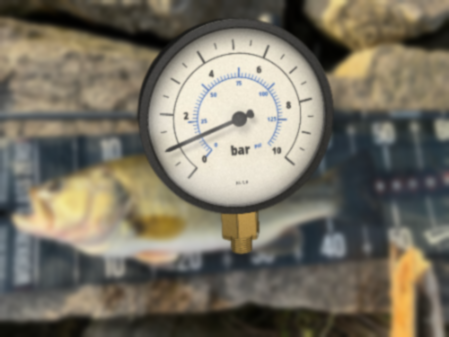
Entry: 1bar
